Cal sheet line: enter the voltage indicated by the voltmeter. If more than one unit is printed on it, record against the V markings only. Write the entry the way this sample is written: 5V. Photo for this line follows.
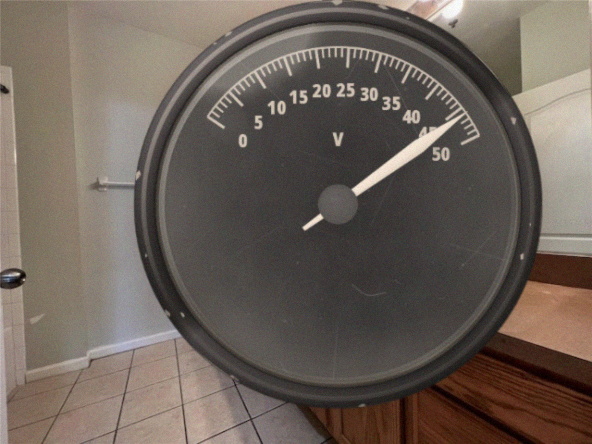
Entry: 46V
